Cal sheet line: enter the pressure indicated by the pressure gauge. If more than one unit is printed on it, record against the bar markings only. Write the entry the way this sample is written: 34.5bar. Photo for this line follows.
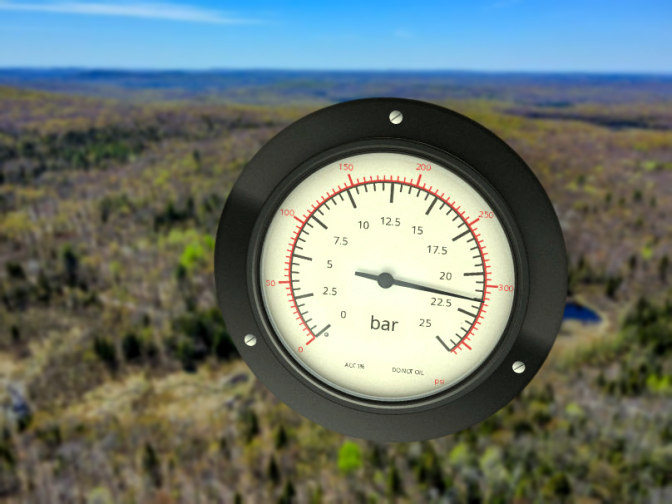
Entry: 21.5bar
